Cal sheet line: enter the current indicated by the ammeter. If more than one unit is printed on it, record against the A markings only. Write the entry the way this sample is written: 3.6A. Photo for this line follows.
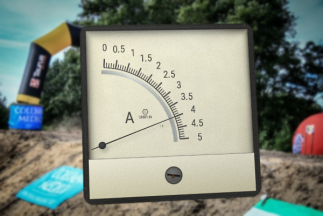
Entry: 4A
